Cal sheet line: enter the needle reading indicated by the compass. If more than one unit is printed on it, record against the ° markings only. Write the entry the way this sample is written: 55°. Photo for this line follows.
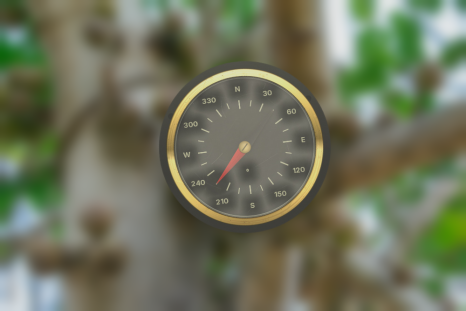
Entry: 225°
